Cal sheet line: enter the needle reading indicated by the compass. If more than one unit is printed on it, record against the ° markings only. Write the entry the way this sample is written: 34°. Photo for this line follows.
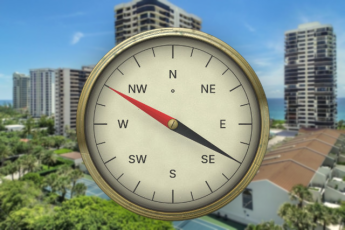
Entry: 300°
